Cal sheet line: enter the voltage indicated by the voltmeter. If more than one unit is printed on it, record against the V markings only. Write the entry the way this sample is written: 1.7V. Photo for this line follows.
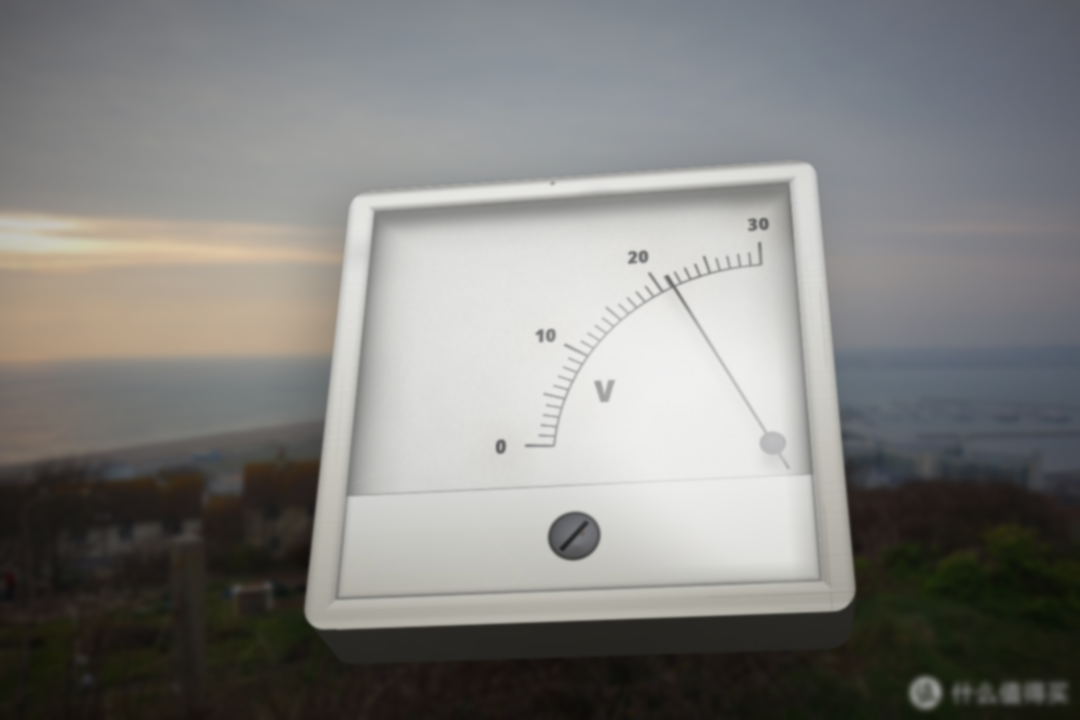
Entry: 21V
